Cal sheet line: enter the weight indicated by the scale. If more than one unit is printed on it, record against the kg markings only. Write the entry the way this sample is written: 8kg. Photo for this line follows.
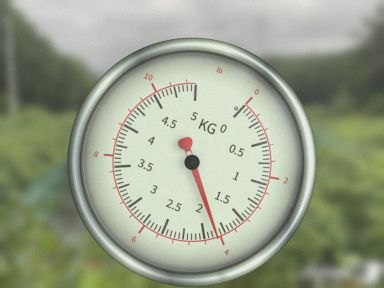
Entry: 1.85kg
